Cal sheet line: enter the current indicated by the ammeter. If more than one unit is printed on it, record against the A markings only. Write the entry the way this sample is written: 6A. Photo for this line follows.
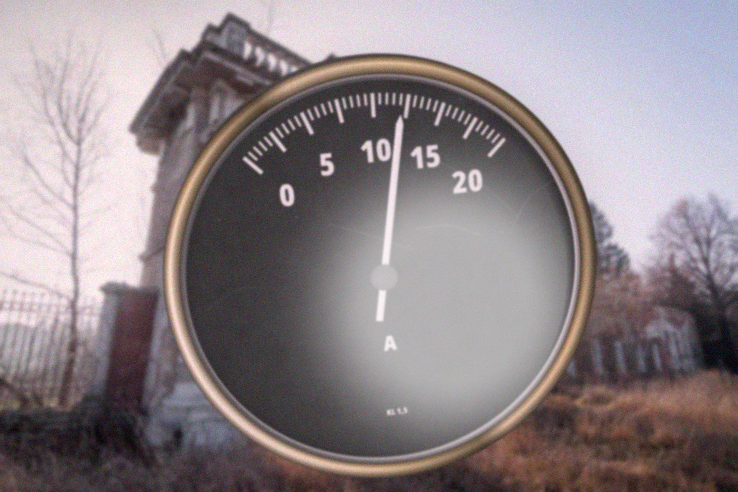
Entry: 12A
